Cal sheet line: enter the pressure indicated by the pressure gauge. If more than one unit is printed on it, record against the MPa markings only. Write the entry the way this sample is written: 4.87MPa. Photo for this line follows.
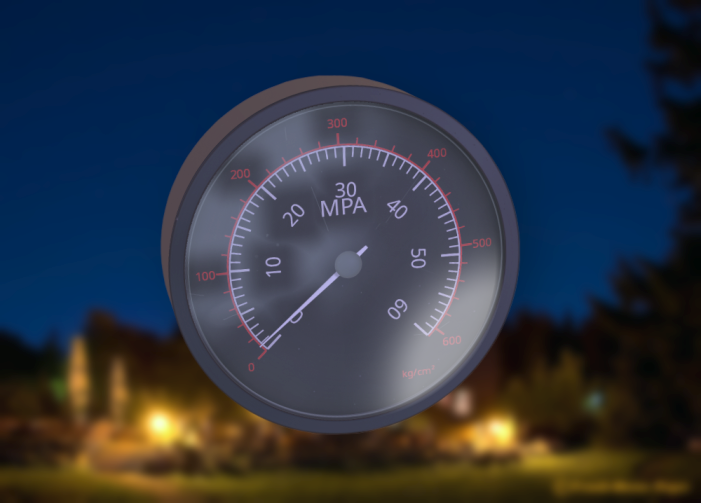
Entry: 1MPa
